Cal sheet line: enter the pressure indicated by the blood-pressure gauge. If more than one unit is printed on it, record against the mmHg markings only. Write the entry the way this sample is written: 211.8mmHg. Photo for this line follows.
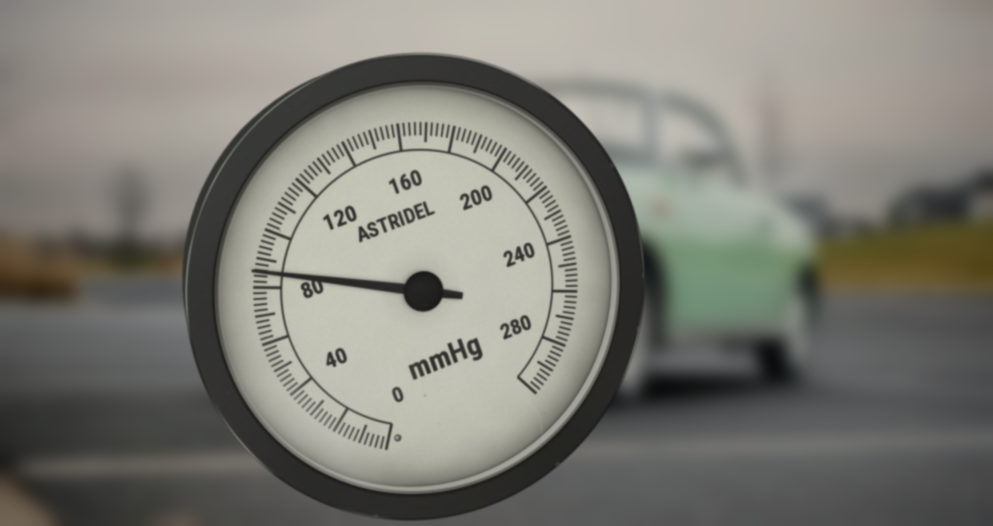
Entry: 86mmHg
